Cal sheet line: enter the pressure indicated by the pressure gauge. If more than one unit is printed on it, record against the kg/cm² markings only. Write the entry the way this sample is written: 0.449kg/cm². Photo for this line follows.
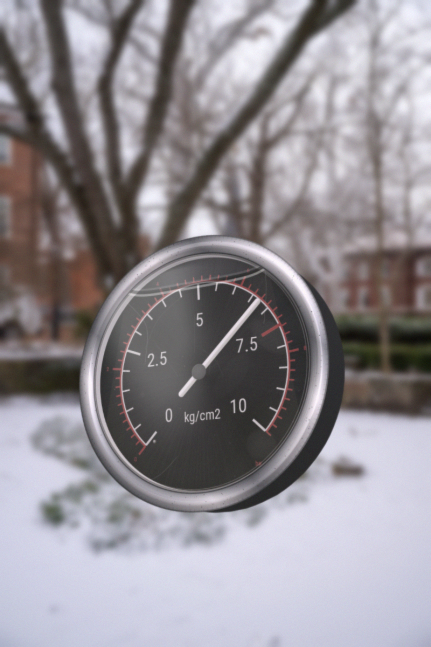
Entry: 6.75kg/cm²
